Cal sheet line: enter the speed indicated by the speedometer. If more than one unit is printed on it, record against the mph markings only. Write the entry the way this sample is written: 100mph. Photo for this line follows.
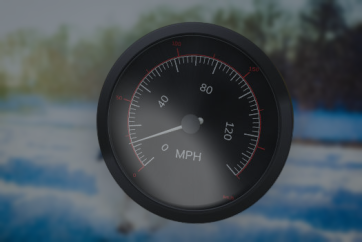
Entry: 12mph
